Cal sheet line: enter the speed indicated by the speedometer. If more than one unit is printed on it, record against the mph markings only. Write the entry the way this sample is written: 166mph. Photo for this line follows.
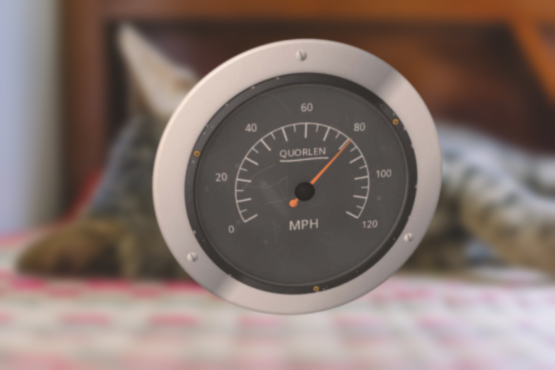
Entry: 80mph
